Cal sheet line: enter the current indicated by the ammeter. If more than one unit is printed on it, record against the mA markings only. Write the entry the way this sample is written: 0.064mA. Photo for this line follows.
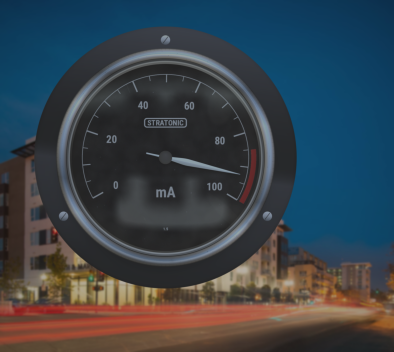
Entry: 92.5mA
